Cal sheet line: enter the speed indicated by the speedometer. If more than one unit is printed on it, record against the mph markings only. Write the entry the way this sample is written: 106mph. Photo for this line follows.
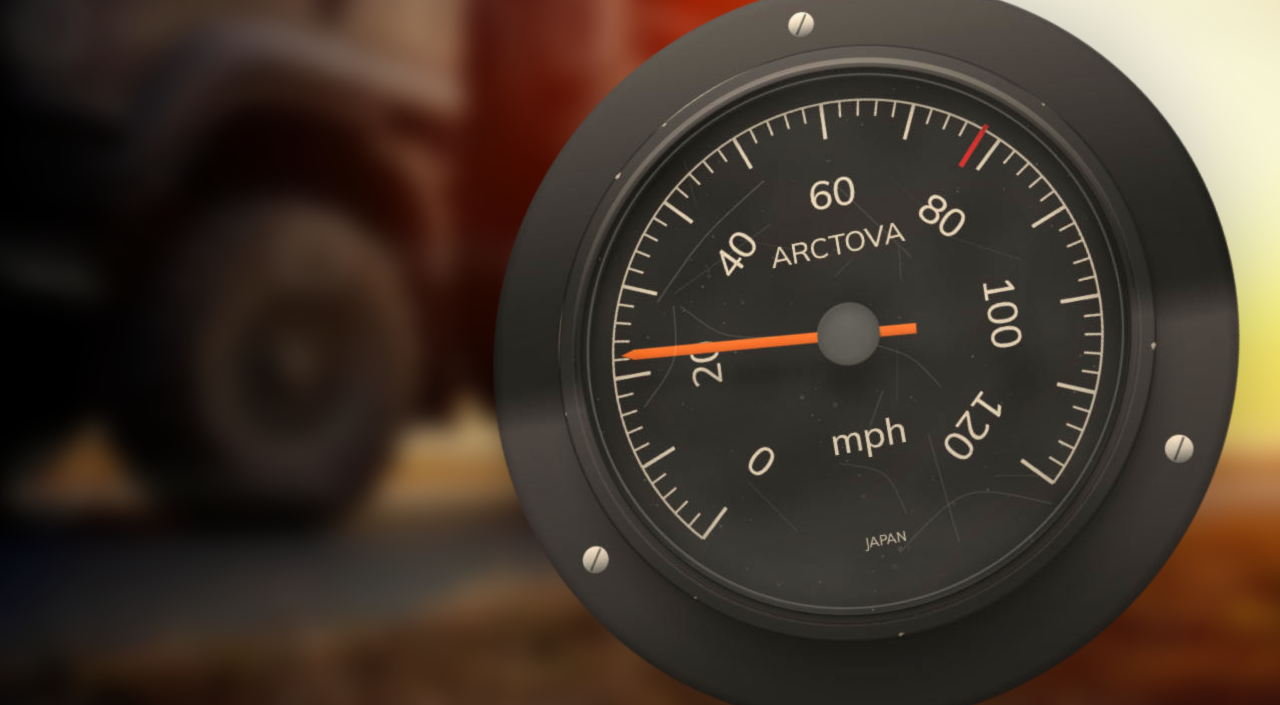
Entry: 22mph
